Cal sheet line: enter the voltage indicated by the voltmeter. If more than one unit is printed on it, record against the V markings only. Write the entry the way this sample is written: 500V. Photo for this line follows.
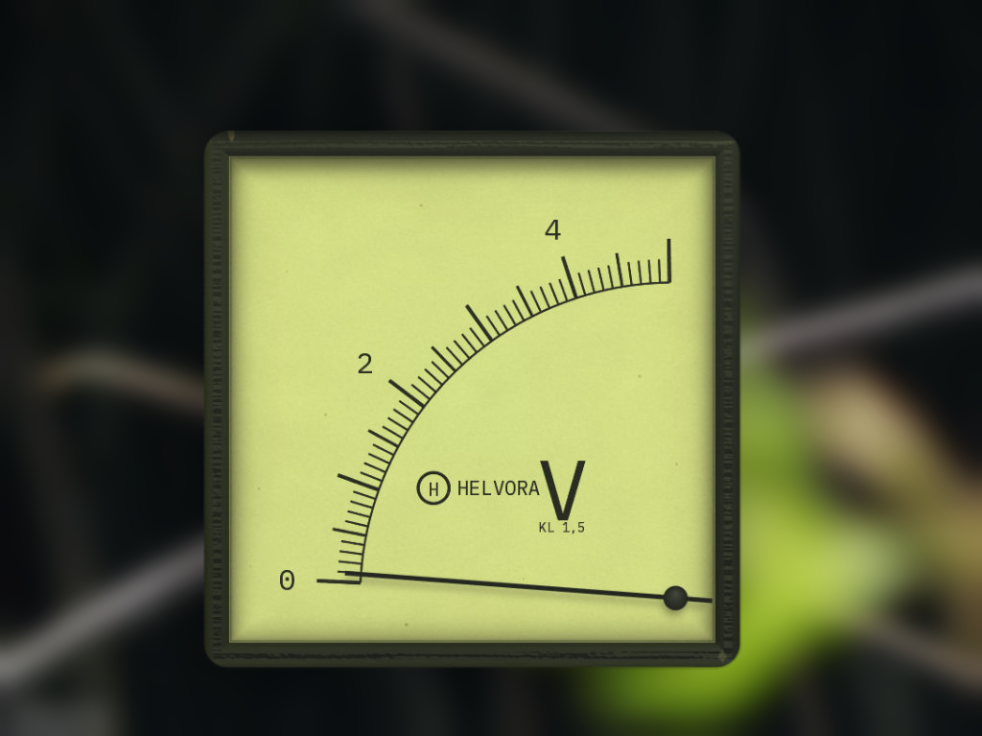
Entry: 0.1V
